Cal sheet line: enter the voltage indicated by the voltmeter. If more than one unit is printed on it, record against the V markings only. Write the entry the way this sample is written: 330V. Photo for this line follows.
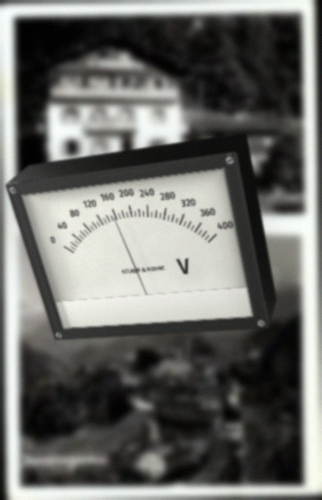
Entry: 160V
